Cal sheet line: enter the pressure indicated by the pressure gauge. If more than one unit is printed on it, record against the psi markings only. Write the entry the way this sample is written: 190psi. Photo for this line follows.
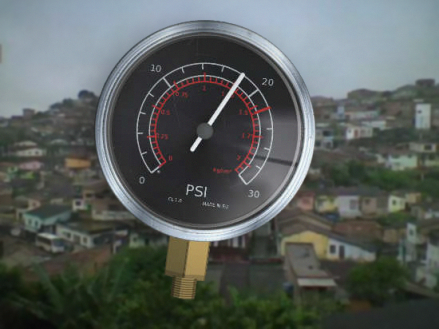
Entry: 18psi
